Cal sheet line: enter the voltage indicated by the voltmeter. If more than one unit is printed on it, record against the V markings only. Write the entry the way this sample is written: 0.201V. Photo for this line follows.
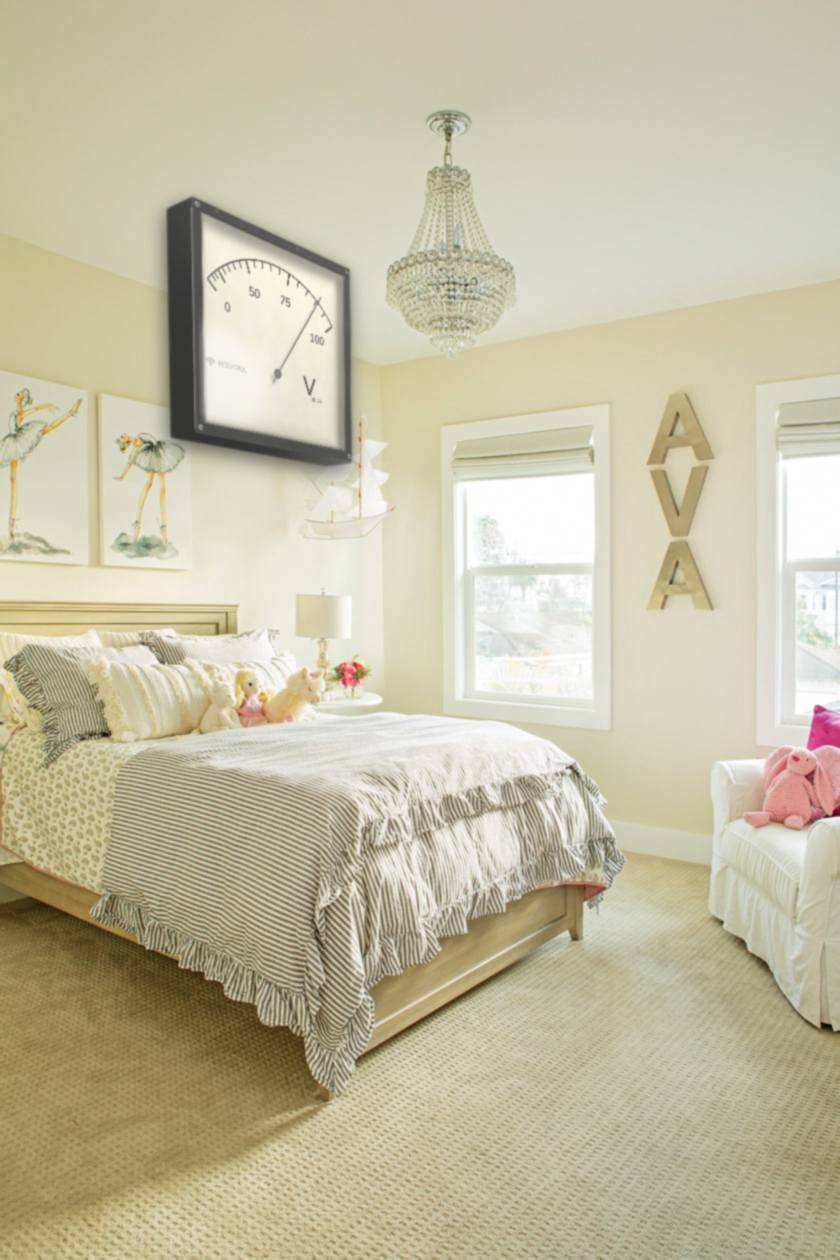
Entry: 90V
